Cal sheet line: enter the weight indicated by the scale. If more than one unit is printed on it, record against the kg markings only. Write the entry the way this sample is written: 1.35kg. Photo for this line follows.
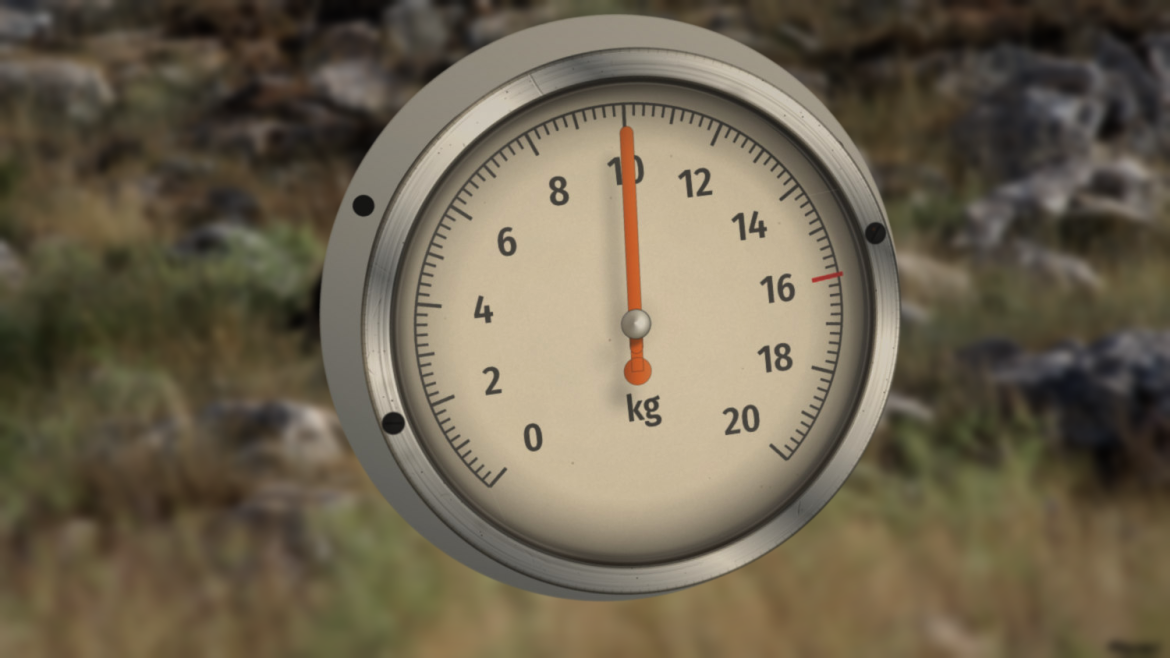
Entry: 10kg
